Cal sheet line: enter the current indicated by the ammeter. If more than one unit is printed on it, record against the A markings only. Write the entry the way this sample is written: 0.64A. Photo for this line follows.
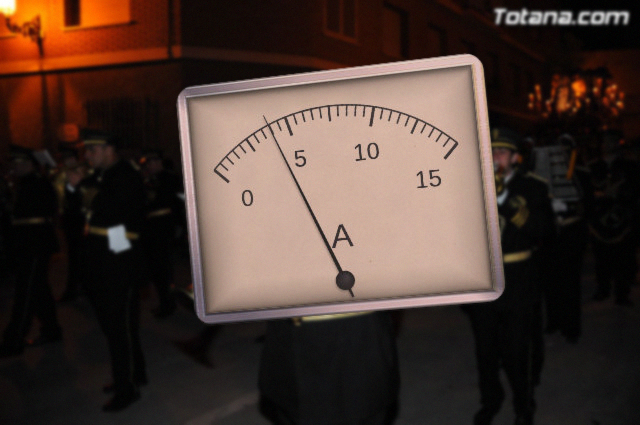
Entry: 4A
